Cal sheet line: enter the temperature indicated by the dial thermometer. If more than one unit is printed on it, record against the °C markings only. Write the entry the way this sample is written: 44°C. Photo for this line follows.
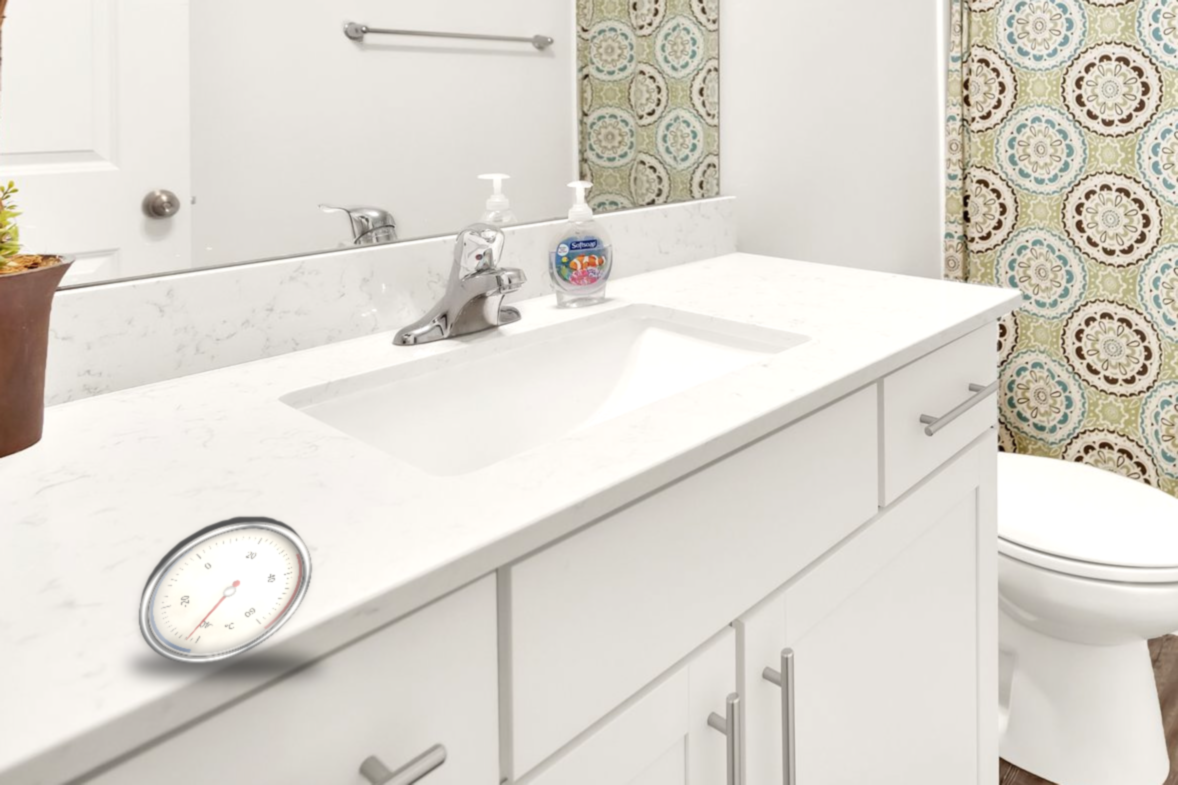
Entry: -36°C
